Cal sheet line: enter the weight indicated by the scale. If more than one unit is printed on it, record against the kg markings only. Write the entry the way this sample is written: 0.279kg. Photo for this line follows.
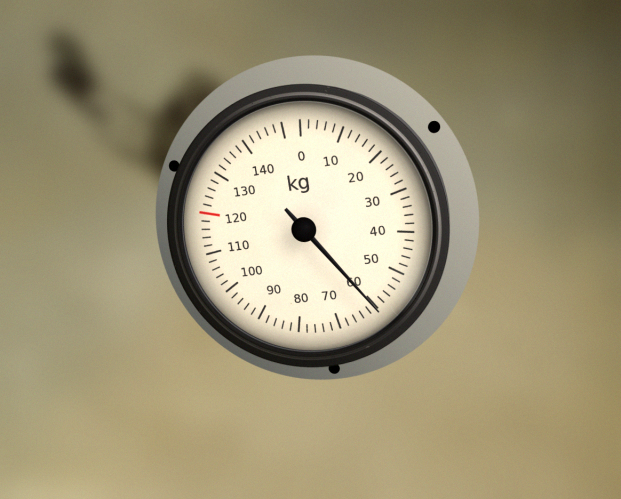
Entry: 60kg
